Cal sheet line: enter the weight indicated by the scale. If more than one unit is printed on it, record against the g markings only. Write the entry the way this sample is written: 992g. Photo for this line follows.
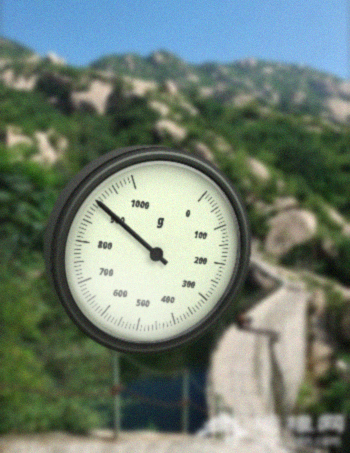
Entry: 900g
